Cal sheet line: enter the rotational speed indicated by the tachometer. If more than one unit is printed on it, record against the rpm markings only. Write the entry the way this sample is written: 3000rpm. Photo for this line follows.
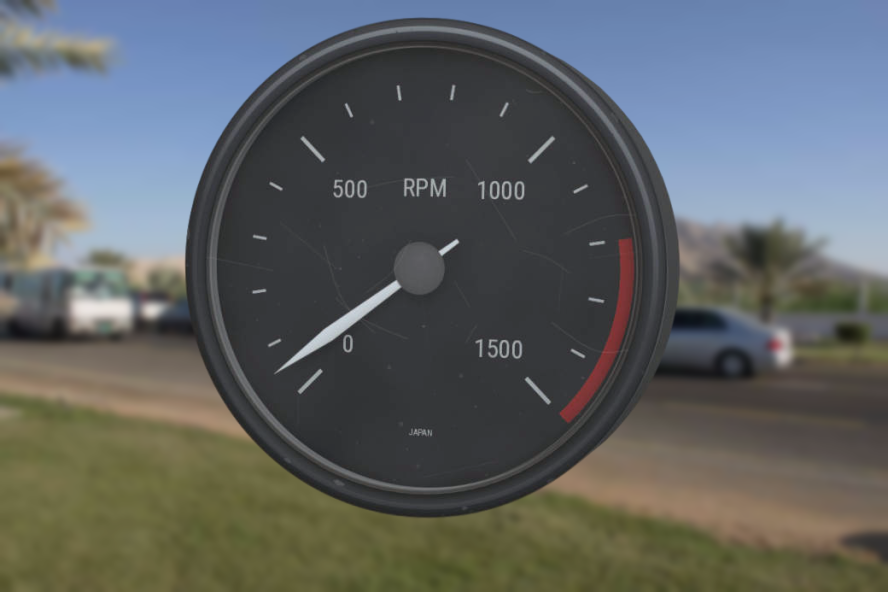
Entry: 50rpm
